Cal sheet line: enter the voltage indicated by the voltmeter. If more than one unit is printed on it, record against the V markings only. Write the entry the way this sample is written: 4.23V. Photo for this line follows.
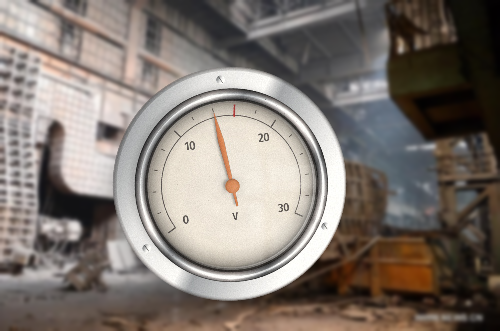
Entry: 14V
